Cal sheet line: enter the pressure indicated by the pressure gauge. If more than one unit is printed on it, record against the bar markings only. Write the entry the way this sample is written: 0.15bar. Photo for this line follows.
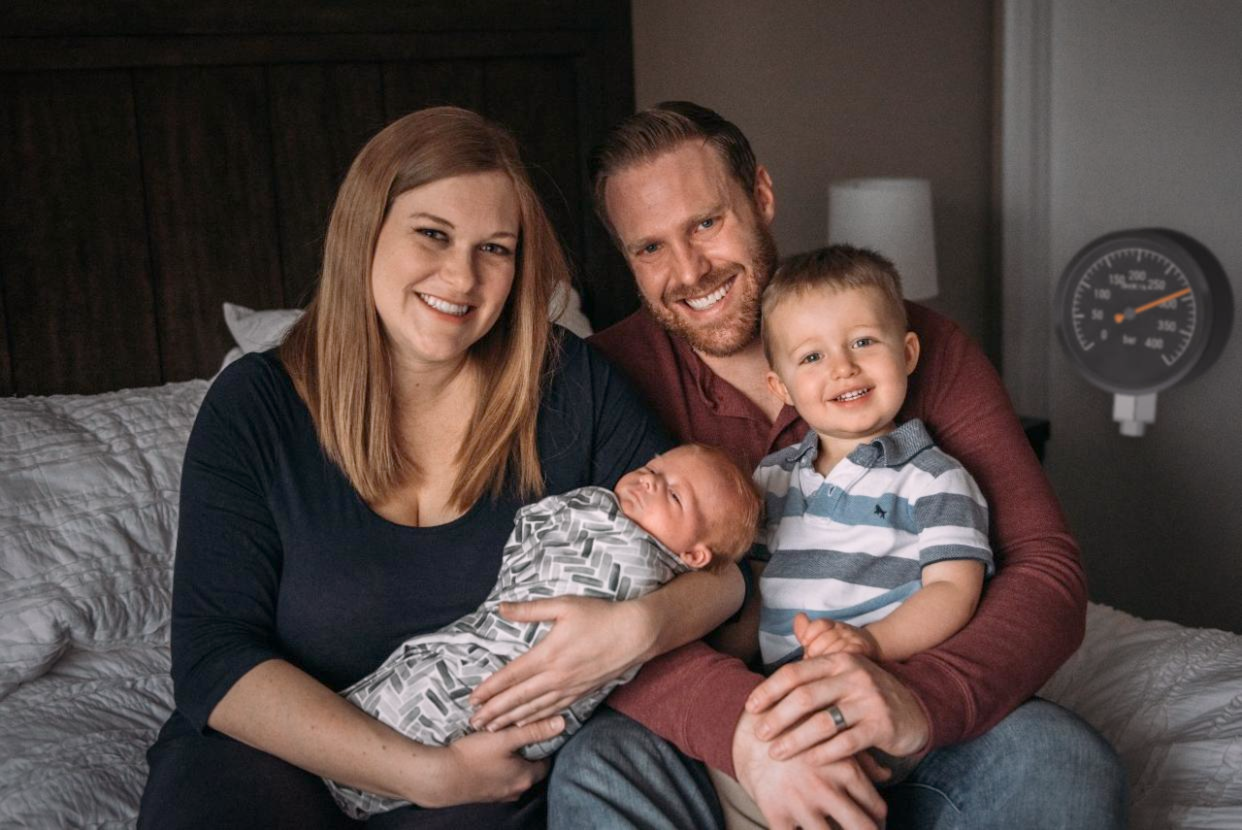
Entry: 290bar
